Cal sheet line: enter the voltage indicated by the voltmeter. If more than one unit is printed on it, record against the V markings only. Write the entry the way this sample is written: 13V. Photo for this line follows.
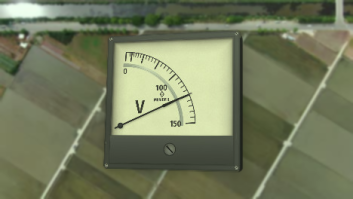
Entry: 125V
